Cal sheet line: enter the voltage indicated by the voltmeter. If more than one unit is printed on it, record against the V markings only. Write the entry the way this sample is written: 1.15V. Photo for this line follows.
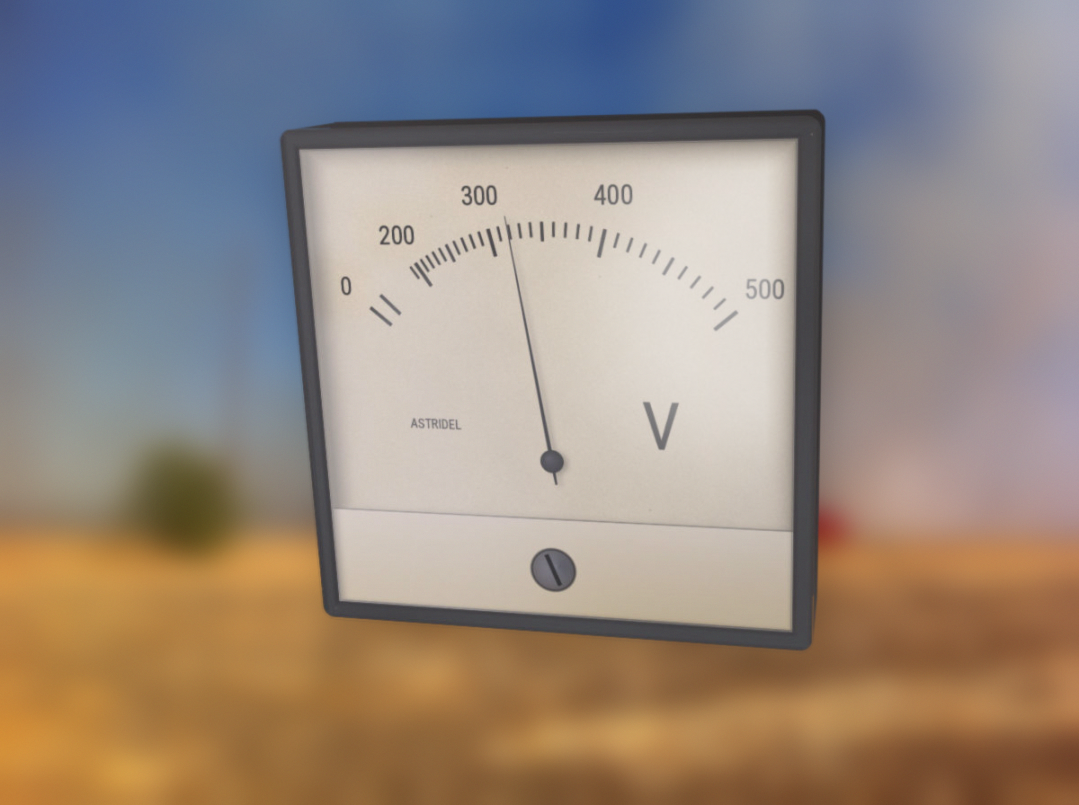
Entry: 320V
